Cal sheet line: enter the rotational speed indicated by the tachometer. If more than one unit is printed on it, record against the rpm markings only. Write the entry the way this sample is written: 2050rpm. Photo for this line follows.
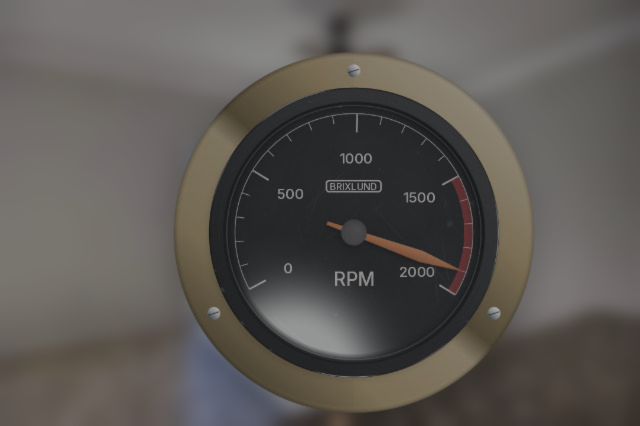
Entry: 1900rpm
